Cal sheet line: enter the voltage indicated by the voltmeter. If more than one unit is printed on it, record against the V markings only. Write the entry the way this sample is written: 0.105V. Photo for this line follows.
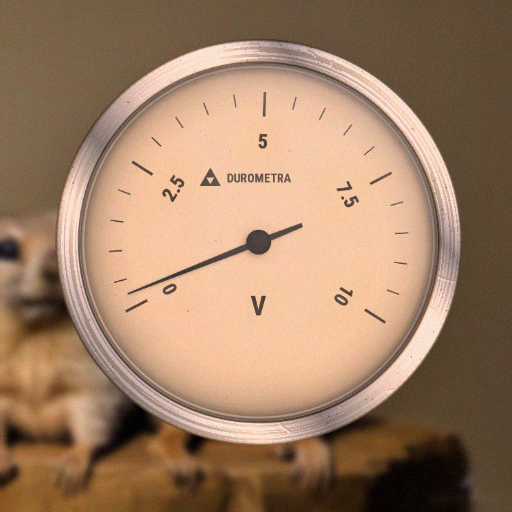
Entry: 0.25V
